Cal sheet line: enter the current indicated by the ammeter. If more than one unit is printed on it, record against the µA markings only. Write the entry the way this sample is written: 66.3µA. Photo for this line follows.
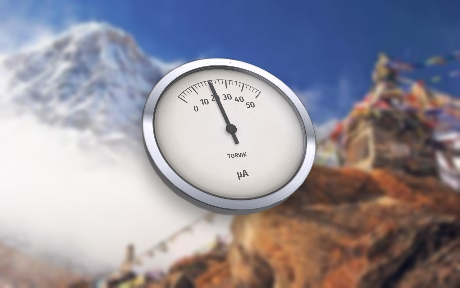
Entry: 20µA
